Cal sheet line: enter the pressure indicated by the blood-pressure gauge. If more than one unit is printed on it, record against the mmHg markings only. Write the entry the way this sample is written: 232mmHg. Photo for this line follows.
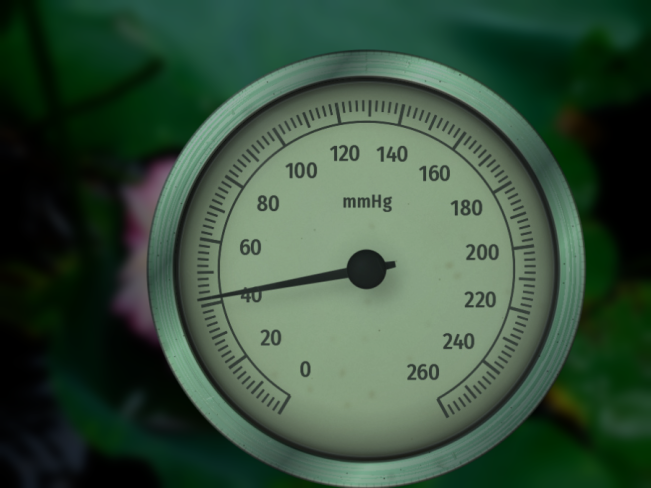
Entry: 42mmHg
